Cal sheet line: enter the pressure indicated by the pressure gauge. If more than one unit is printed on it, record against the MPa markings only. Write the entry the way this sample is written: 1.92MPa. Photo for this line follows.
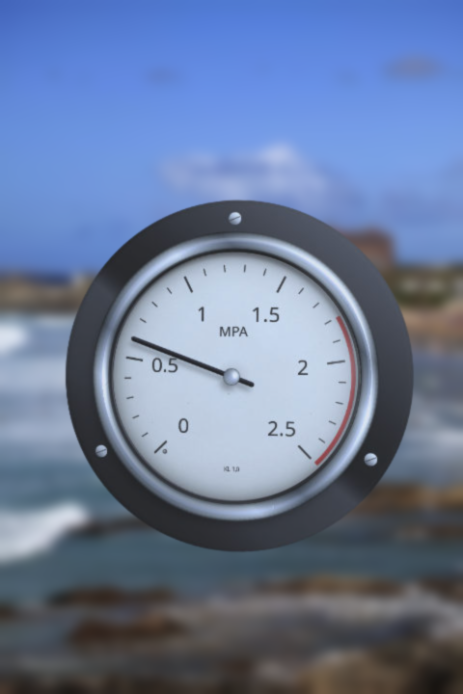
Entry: 0.6MPa
